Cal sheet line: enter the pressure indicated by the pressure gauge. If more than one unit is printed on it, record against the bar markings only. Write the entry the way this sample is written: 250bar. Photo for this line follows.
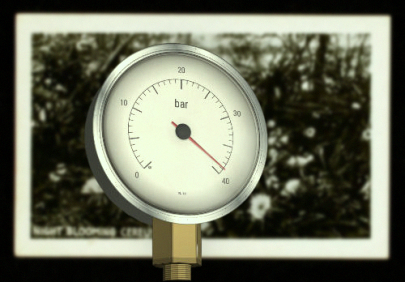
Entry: 39bar
